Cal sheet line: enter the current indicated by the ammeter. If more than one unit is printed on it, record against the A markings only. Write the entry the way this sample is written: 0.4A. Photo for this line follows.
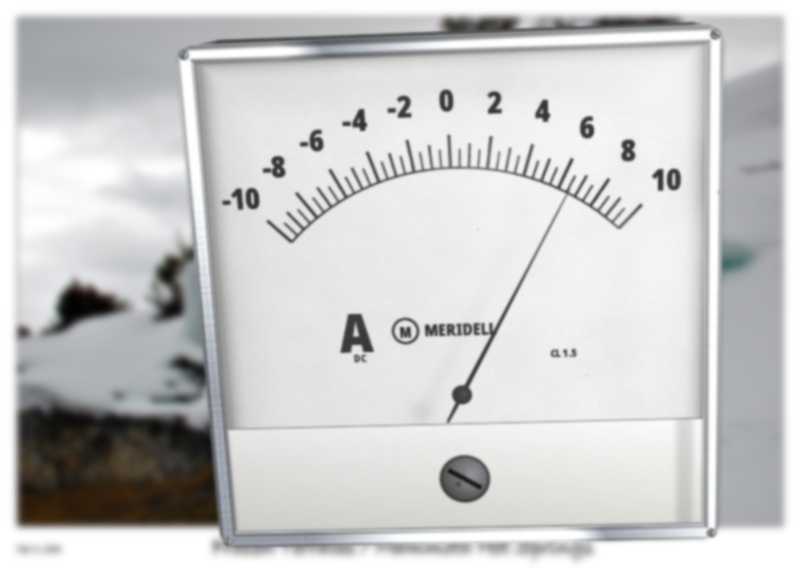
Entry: 6.5A
